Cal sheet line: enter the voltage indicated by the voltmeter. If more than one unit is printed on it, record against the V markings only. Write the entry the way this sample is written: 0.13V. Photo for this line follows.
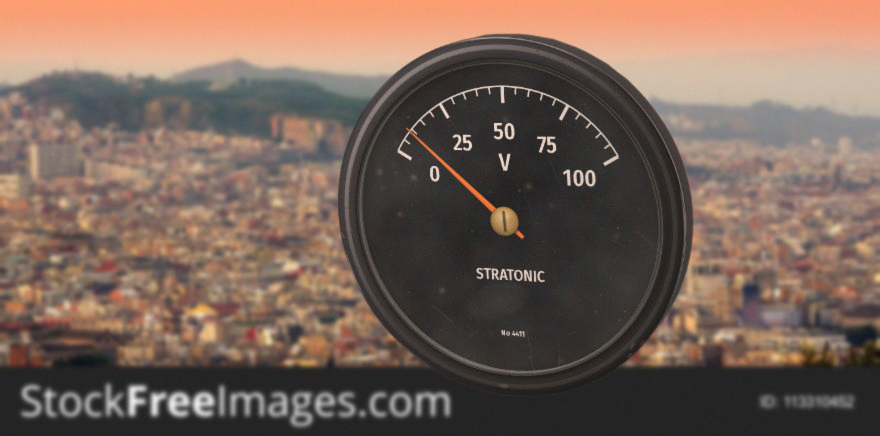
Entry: 10V
